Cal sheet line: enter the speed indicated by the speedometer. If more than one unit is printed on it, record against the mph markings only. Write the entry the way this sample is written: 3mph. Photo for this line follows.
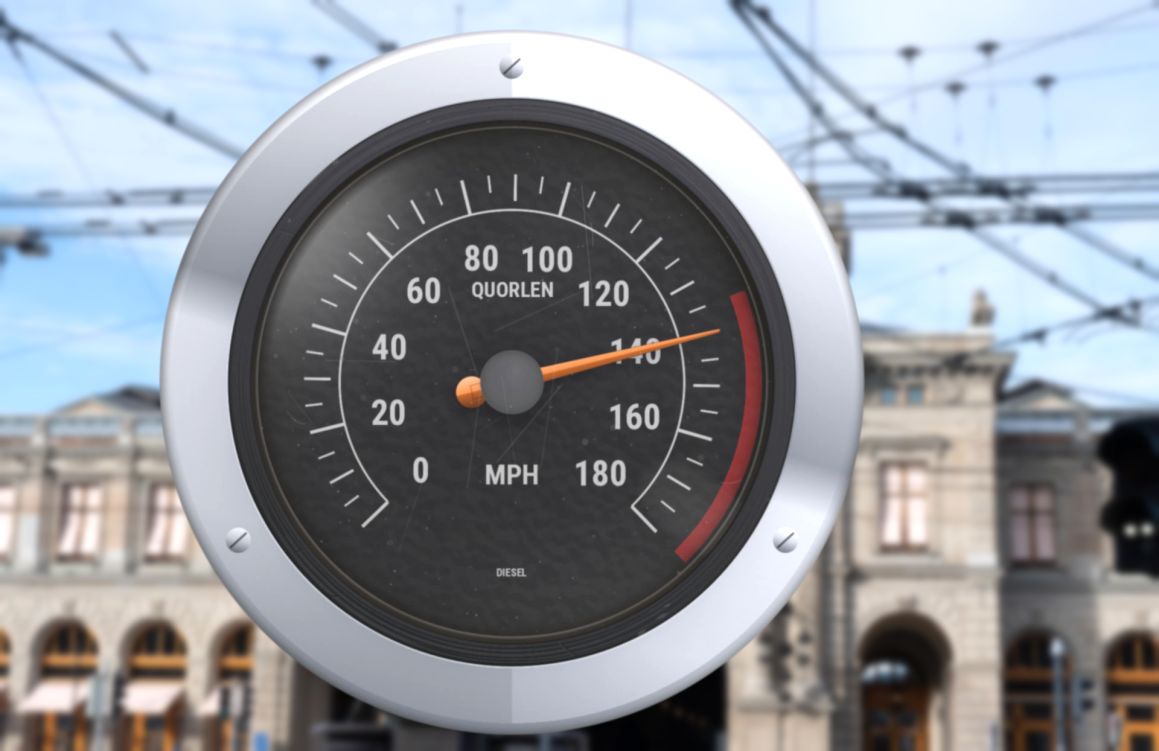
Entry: 140mph
